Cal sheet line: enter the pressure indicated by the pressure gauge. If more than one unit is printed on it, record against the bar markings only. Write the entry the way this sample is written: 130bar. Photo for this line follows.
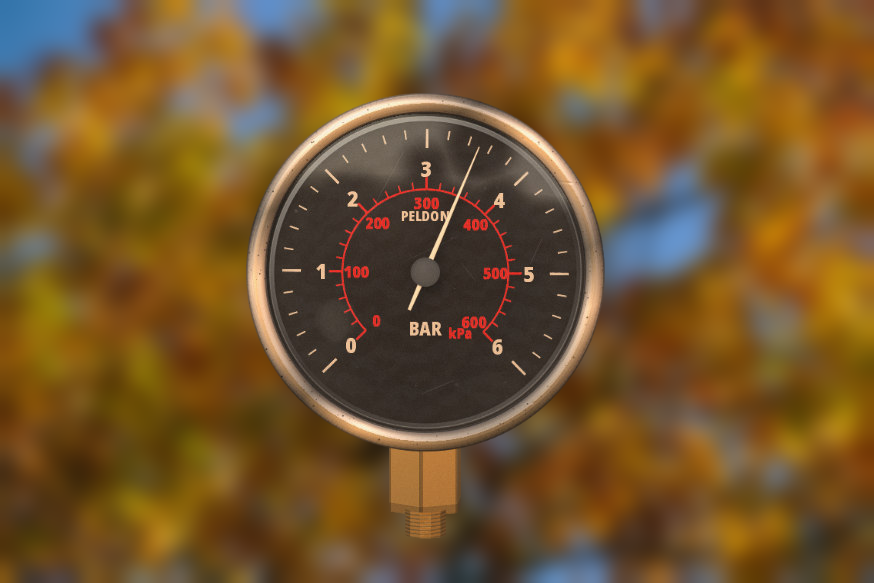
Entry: 3.5bar
